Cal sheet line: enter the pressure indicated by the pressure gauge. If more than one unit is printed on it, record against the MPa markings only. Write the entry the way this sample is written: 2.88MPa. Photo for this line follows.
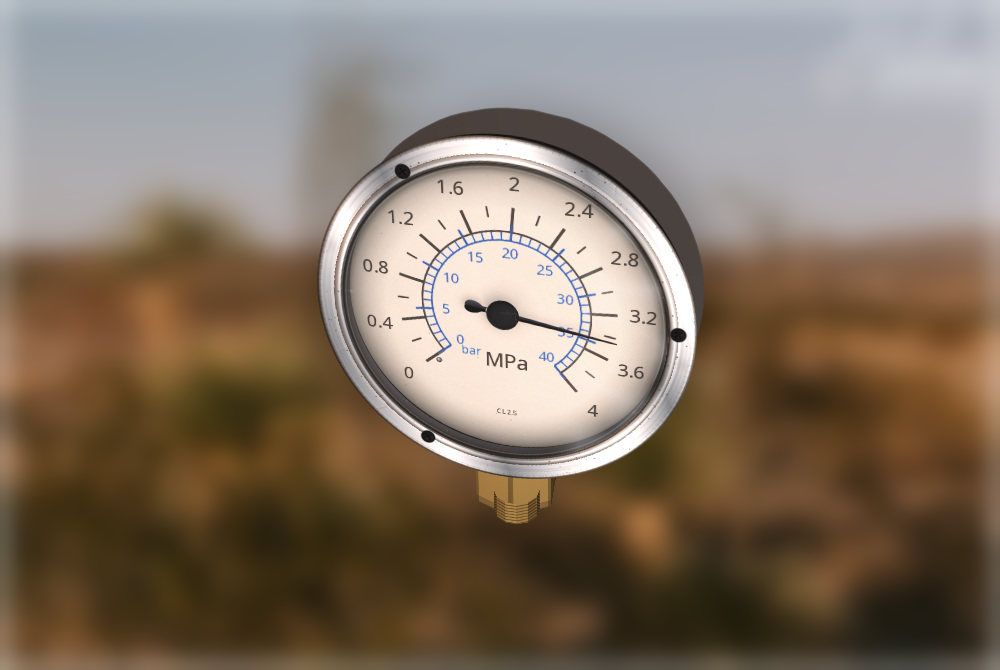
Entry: 3.4MPa
